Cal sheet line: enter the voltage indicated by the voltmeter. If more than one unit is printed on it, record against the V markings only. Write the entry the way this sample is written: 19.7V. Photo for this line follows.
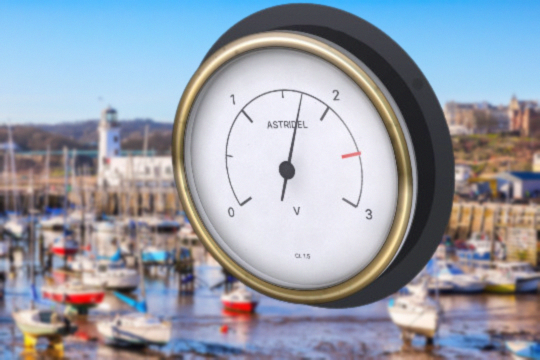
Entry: 1.75V
